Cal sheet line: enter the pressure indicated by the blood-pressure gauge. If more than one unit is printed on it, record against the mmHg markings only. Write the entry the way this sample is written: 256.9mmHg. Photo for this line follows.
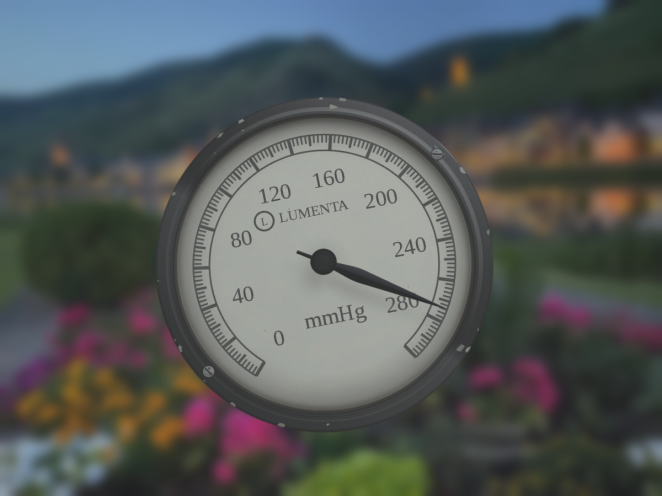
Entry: 274mmHg
